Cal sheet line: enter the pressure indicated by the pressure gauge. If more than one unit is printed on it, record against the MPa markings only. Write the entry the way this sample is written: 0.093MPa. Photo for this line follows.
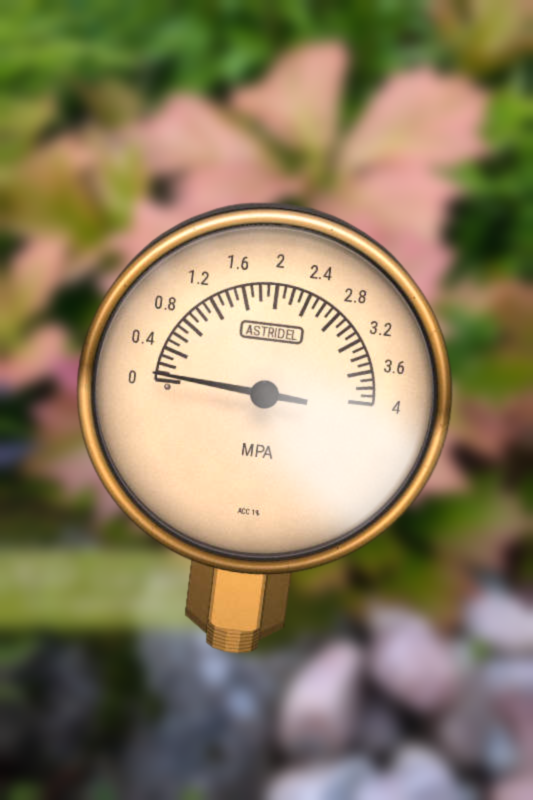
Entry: 0.1MPa
